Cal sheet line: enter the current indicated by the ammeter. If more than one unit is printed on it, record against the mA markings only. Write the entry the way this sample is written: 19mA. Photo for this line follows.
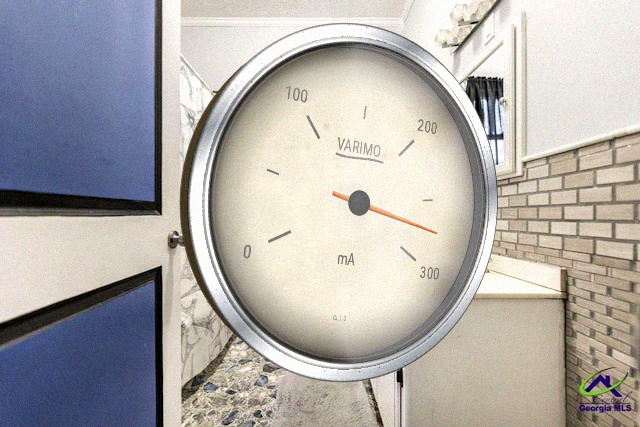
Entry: 275mA
